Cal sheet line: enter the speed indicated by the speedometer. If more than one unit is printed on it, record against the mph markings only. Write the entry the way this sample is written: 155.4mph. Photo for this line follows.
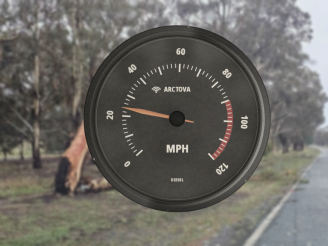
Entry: 24mph
